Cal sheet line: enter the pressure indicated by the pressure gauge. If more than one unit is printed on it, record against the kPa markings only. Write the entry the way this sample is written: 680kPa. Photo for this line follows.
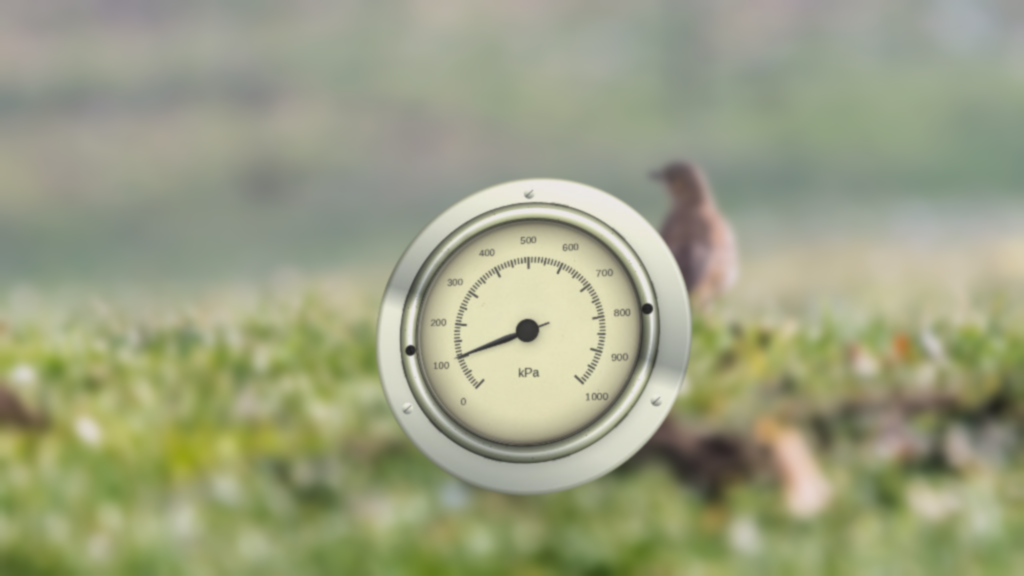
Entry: 100kPa
